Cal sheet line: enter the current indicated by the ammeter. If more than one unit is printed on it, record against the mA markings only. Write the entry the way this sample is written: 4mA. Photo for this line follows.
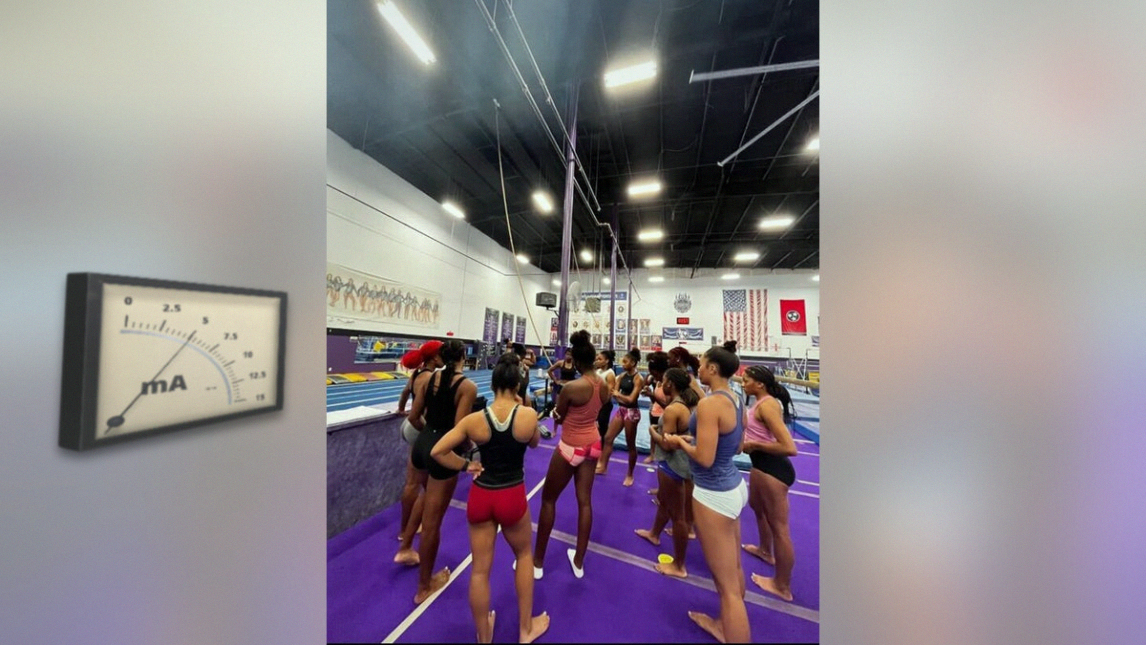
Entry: 5mA
